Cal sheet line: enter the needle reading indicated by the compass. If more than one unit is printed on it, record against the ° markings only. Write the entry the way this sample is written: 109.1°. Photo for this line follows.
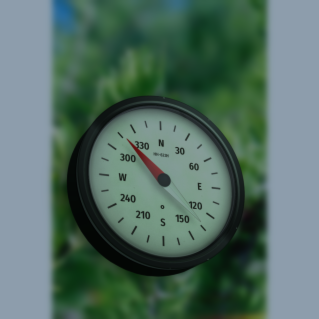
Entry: 315°
